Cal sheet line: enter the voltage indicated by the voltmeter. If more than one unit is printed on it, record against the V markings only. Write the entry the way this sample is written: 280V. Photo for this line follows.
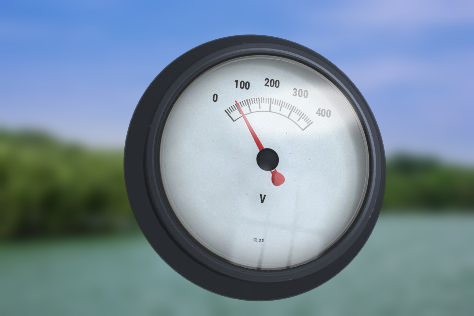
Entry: 50V
